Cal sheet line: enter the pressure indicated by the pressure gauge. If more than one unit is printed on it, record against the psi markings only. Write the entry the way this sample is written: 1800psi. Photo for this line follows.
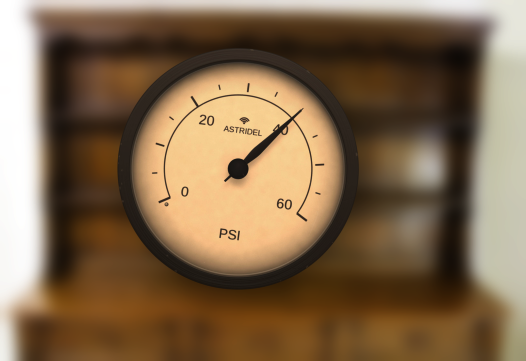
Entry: 40psi
